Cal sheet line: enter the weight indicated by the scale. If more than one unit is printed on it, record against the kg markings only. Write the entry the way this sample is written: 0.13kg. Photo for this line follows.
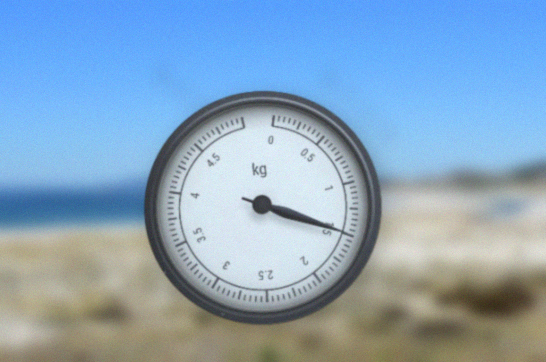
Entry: 1.5kg
